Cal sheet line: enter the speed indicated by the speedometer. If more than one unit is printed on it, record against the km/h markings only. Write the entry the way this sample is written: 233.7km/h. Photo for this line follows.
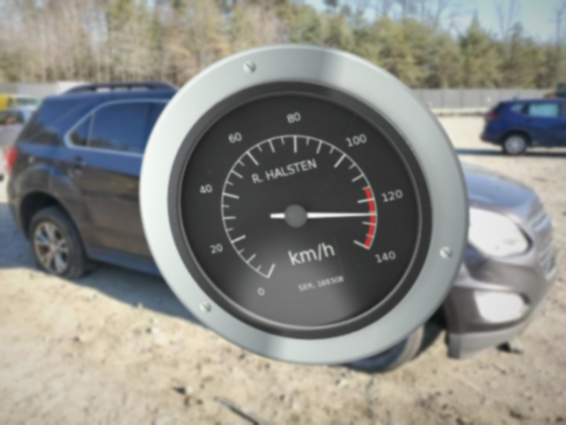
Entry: 125km/h
